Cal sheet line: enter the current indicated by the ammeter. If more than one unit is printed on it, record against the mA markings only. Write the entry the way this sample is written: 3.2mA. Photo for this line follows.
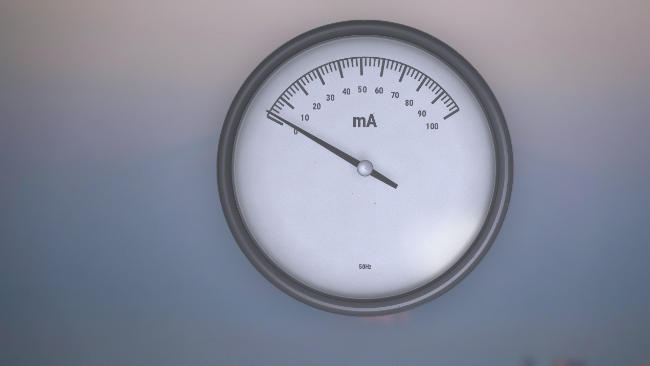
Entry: 2mA
